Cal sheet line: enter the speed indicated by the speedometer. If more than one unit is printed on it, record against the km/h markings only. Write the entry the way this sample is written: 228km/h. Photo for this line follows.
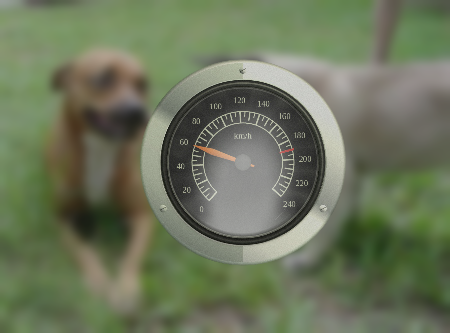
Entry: 60km/h
